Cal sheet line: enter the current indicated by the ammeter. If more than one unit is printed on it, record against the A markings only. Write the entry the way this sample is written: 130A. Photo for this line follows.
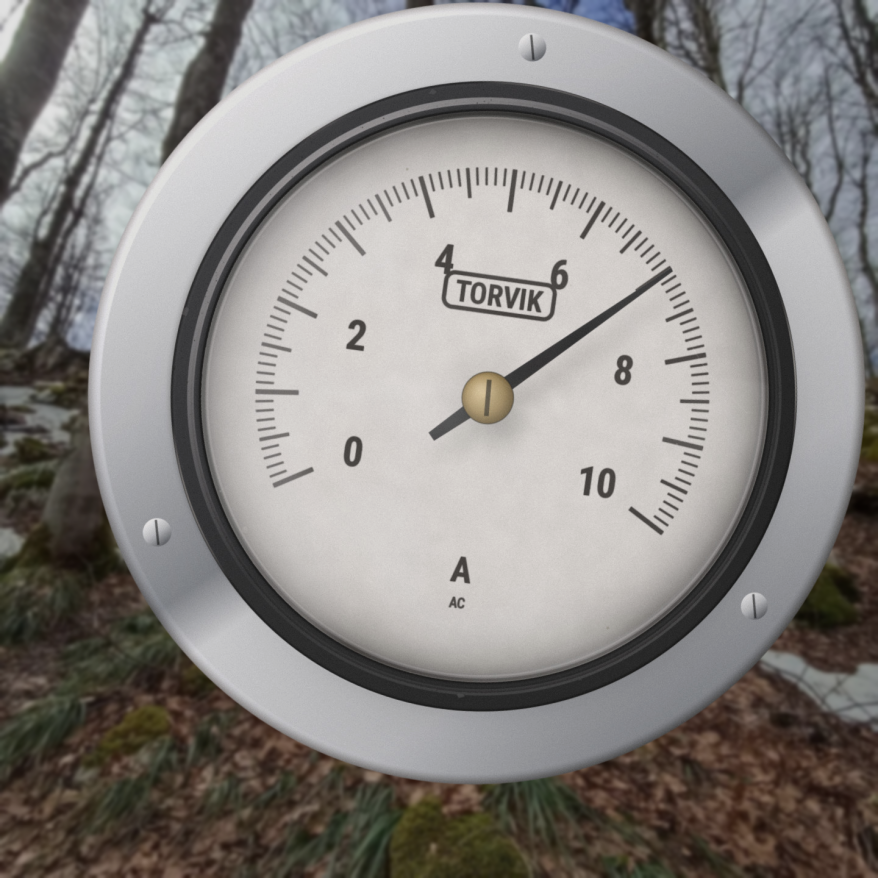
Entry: 7A
